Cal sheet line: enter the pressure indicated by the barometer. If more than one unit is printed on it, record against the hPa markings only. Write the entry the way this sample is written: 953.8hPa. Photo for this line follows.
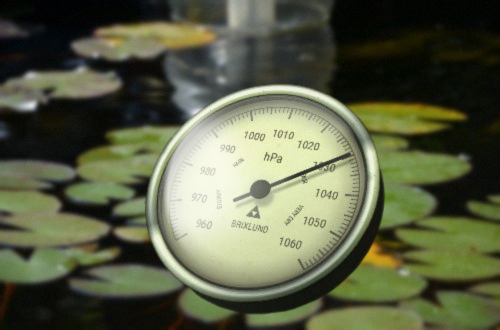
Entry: 1030hPa
